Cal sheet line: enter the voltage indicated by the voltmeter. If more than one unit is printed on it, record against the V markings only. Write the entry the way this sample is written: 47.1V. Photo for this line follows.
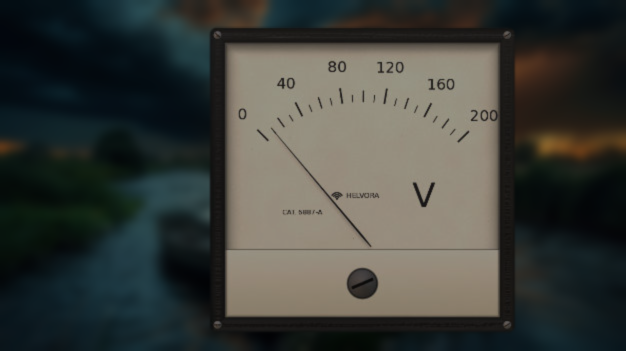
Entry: 10V
